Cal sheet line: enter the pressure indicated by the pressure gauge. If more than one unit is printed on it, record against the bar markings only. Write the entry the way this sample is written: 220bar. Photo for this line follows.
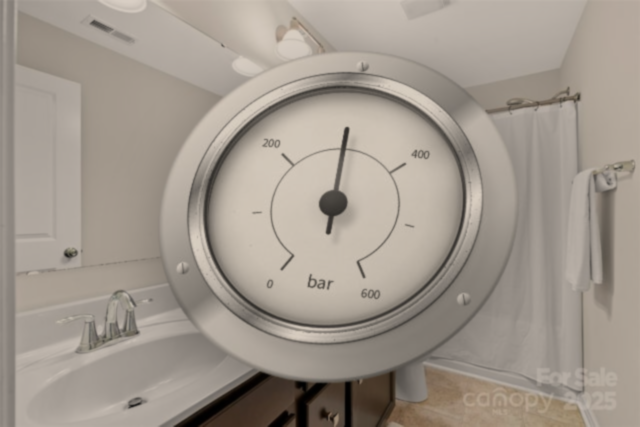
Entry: 300bar
